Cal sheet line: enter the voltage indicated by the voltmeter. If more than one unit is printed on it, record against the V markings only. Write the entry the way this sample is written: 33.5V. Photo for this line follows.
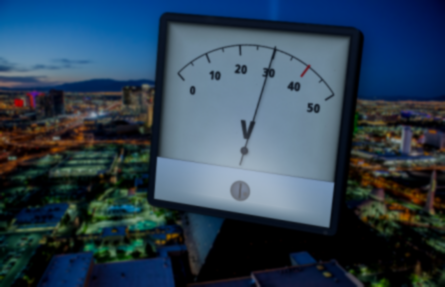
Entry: 30V
